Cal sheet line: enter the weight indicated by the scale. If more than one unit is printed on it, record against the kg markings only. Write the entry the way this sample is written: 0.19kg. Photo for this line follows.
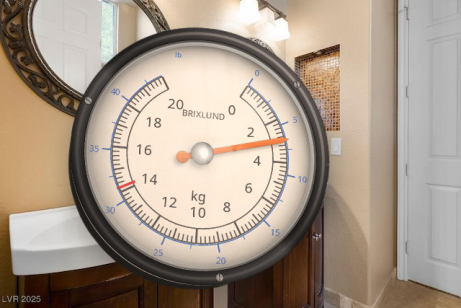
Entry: 3kg
